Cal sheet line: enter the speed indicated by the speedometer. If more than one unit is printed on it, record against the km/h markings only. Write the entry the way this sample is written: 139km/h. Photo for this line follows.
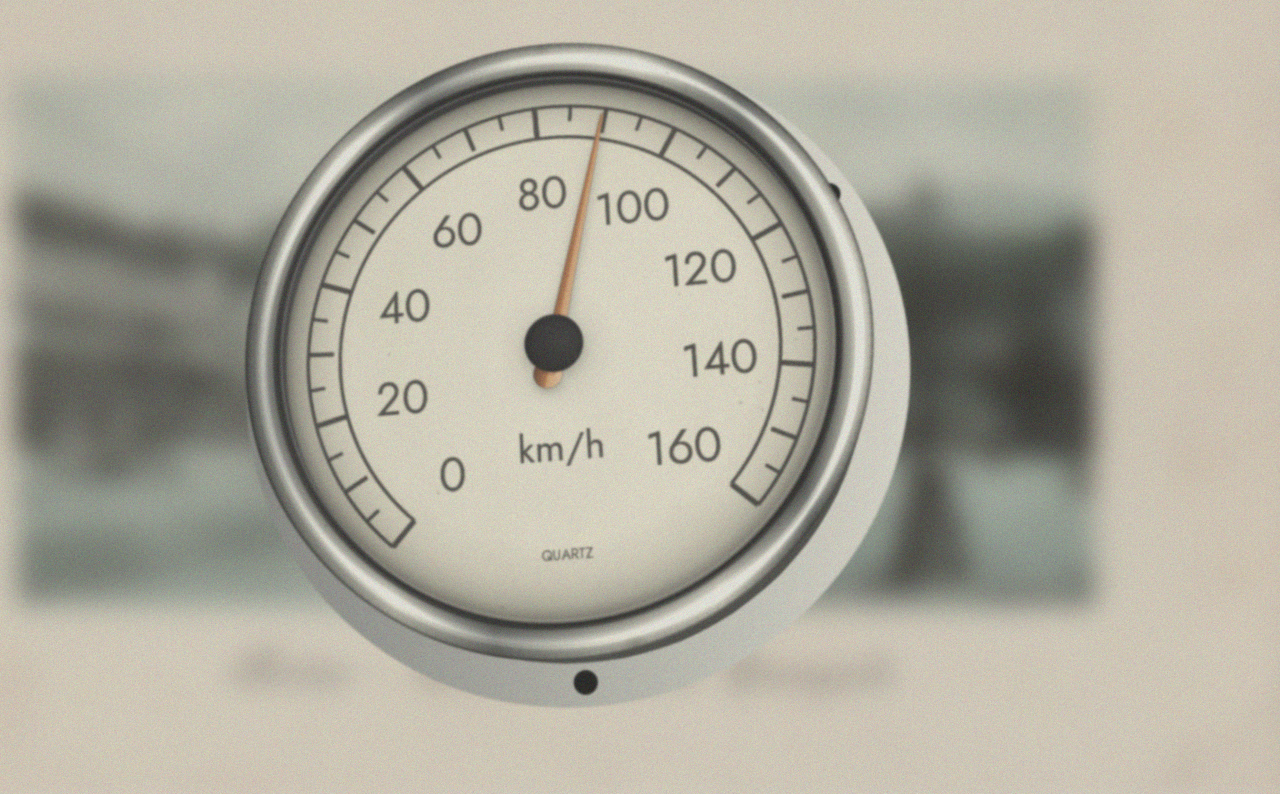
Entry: 90km/h
